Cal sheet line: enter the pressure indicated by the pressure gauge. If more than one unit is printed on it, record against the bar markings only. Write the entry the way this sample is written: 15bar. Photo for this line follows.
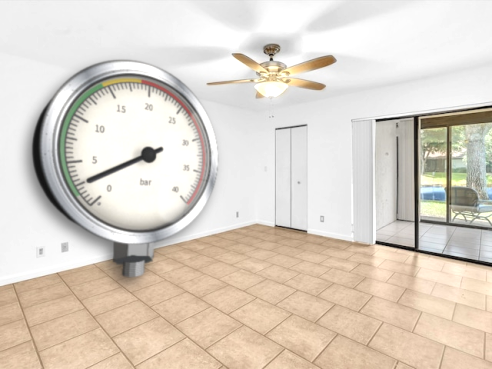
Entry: 2.5bar
